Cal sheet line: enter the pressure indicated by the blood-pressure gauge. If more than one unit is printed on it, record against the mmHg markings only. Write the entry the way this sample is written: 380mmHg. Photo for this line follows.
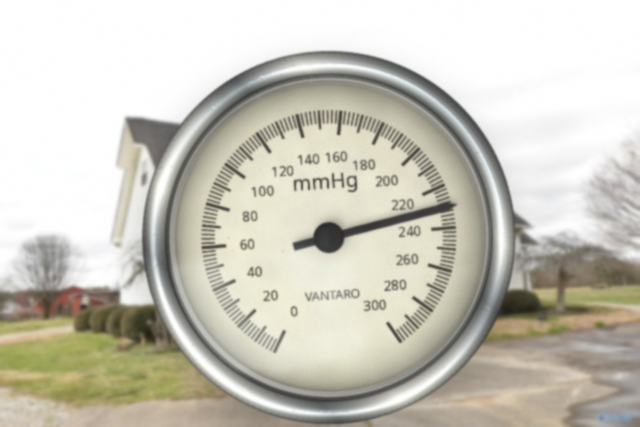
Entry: 230mmHg
